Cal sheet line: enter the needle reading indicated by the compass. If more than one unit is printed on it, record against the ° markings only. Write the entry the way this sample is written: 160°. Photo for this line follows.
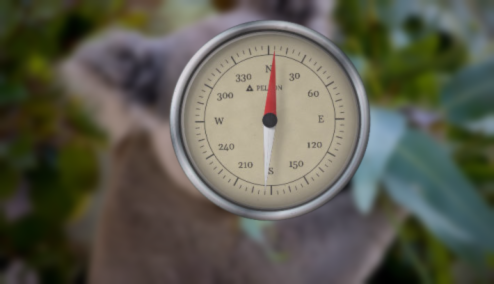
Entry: 5°
